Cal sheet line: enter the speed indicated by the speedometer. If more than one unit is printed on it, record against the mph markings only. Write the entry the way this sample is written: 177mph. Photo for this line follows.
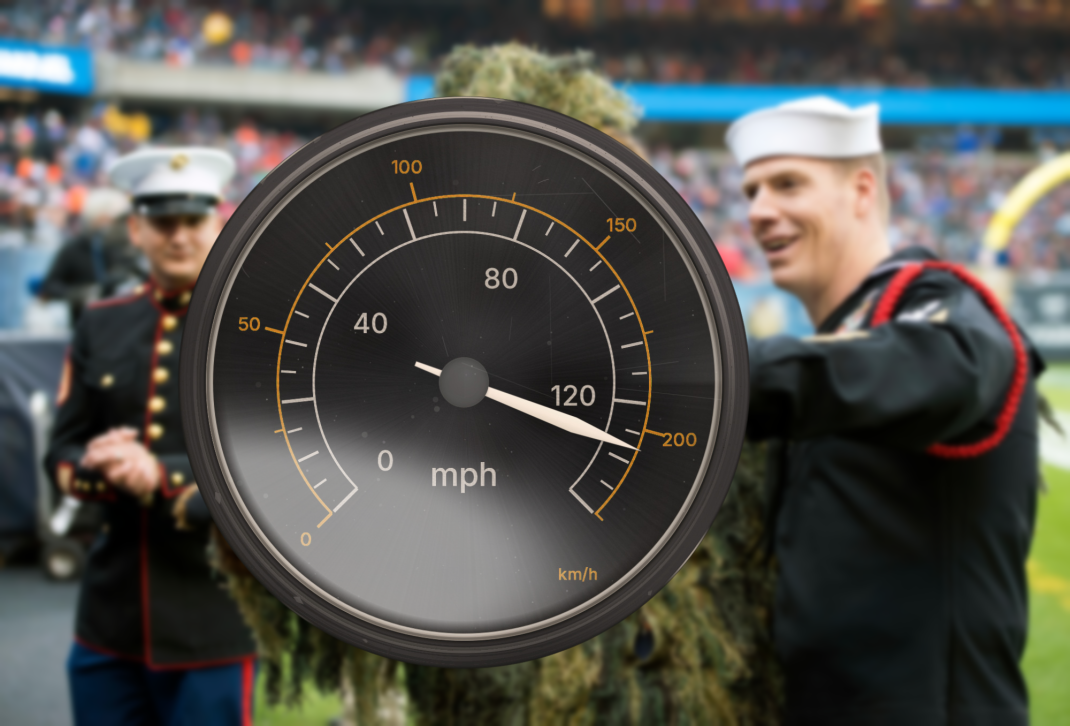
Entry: 127.5mph
